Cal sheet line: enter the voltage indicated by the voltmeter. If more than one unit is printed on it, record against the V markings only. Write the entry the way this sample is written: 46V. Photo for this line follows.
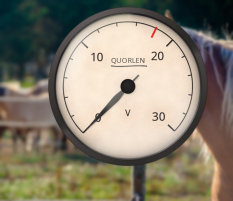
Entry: 0V
